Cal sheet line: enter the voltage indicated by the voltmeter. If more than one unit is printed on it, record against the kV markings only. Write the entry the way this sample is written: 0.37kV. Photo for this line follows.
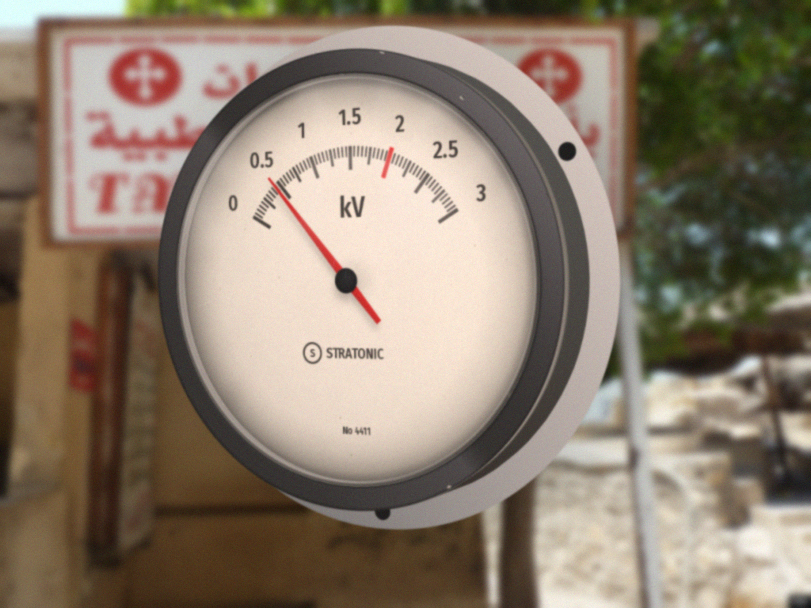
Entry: 0.5kV
